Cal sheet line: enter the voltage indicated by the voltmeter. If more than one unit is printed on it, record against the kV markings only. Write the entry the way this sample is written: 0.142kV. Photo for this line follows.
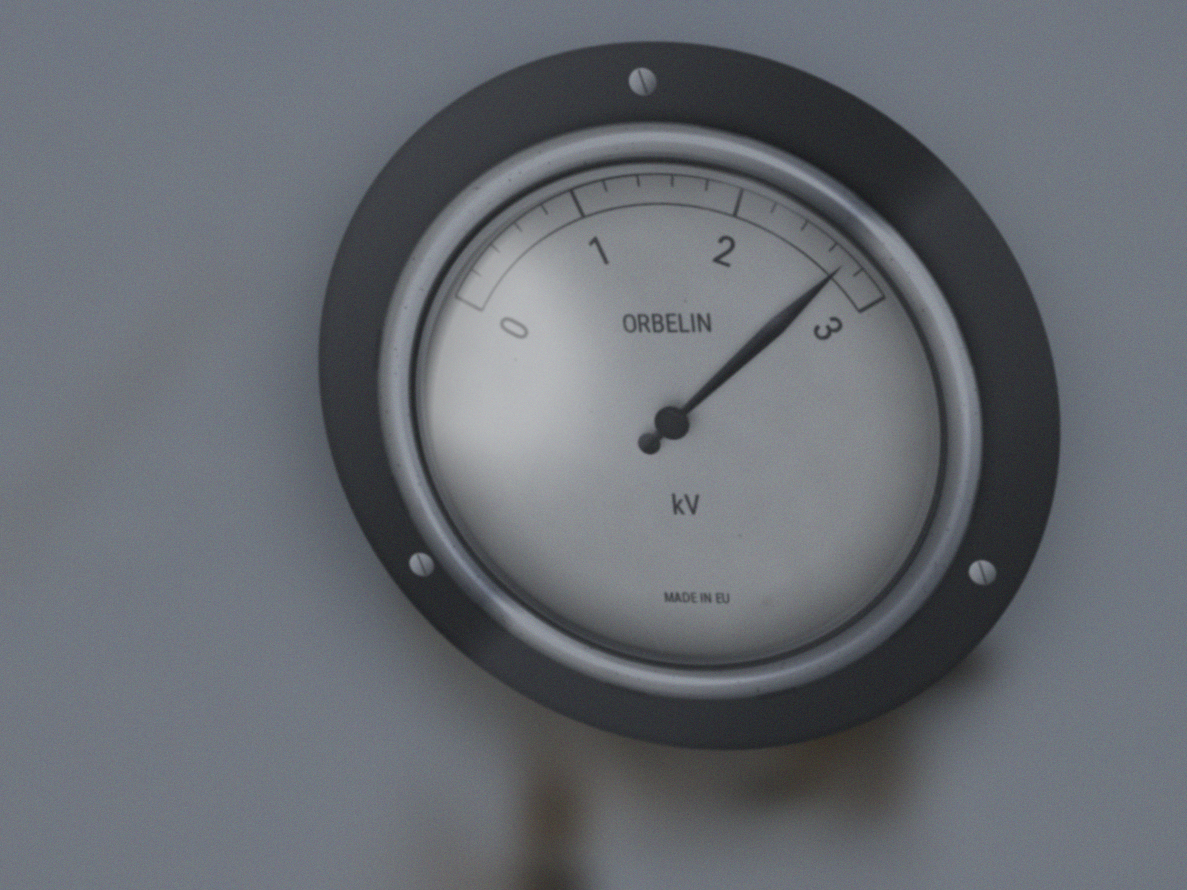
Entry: 2.7kV
